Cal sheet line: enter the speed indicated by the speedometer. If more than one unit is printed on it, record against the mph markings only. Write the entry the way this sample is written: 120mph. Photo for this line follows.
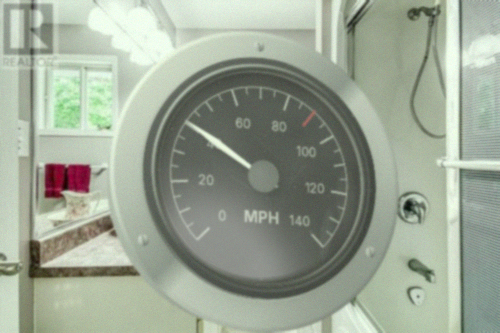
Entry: 40mph
